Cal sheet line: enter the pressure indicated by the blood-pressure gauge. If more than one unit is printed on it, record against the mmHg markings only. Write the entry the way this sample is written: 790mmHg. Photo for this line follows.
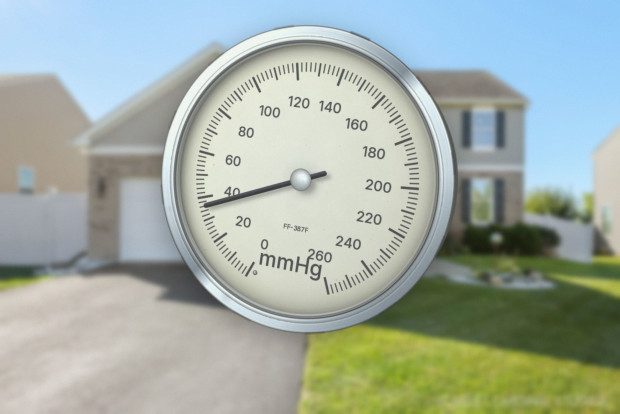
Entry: 36mmHg
